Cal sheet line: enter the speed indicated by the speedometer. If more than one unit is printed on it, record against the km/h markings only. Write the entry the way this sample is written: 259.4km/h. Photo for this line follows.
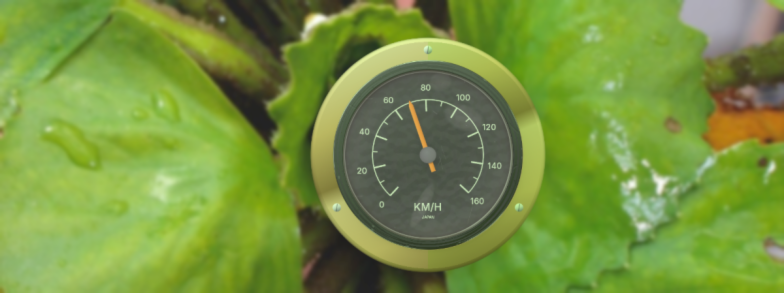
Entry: 70km/h
